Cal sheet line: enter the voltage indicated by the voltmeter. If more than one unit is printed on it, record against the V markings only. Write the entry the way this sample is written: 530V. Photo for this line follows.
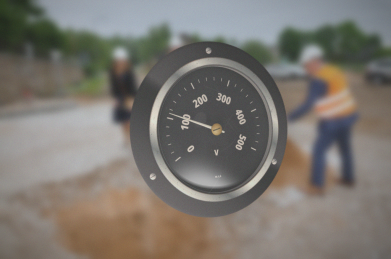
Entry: 110V
